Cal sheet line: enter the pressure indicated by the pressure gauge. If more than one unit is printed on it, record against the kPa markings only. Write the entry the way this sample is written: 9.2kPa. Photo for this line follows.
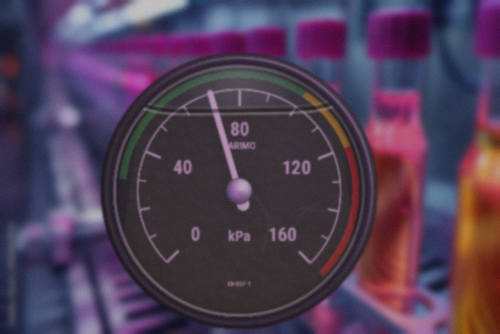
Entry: 70kPa
